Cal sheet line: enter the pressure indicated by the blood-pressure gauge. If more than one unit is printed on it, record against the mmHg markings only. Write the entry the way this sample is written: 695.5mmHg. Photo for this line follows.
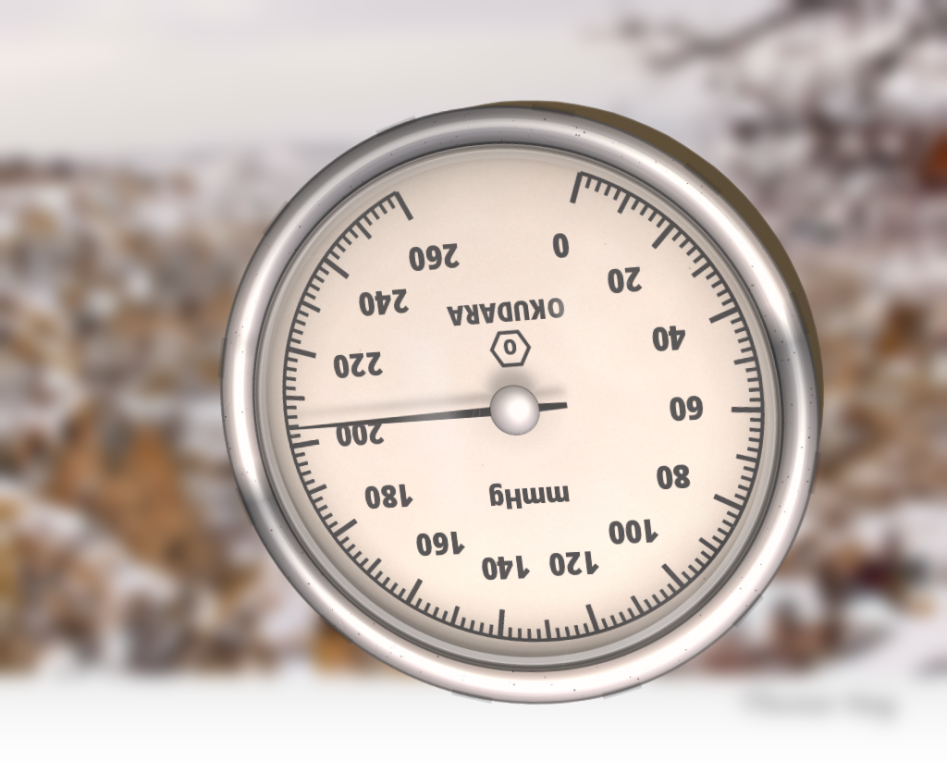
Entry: 204mmHg
